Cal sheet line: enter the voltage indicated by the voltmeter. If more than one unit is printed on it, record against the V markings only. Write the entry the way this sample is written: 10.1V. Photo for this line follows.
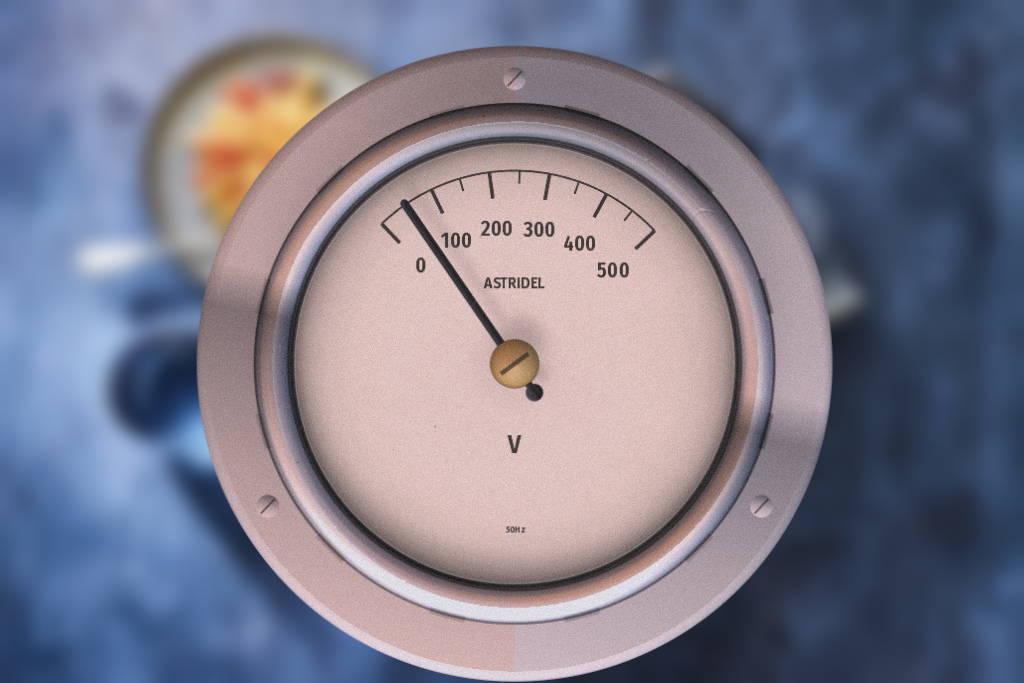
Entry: 50V
